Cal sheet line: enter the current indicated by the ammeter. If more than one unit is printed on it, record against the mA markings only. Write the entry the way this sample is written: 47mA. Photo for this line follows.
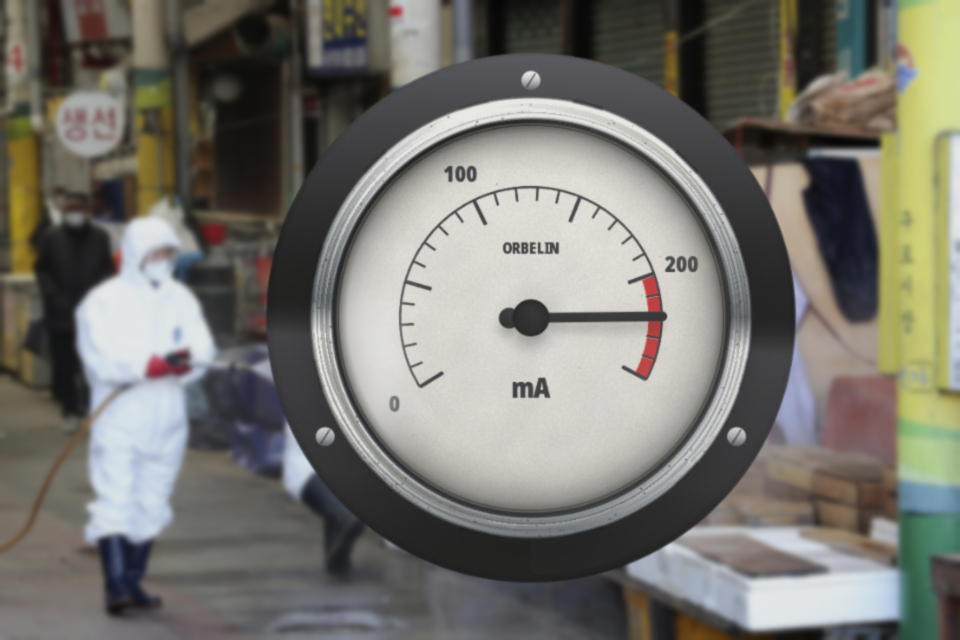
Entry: 220mA
